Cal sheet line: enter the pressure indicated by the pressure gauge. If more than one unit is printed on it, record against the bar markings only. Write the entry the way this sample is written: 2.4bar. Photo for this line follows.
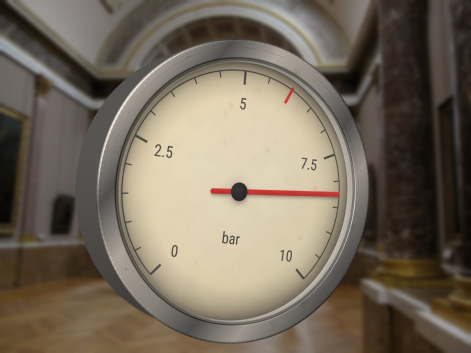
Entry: 8.25bar
